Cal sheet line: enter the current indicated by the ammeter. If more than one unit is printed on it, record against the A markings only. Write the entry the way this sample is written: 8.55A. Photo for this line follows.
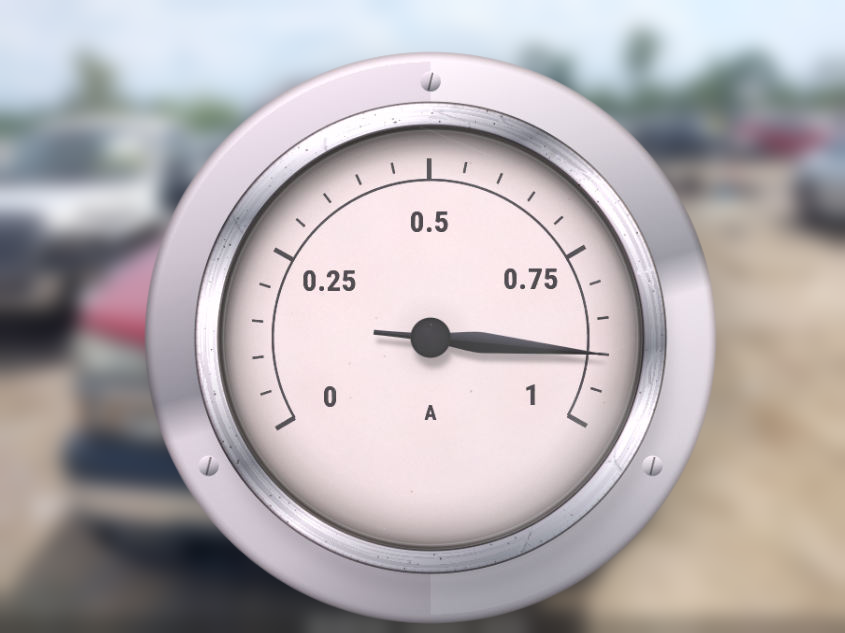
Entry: 0.9A
